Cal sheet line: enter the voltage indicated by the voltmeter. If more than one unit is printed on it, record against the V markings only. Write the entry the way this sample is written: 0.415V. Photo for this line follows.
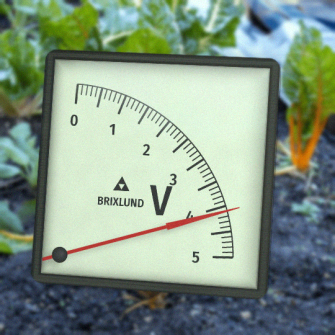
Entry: 4.1V
